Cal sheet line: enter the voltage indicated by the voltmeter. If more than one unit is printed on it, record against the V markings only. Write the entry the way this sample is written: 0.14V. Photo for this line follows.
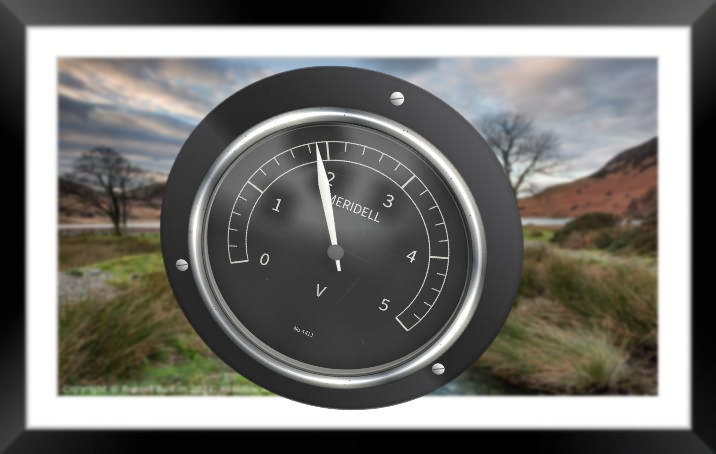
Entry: 1.9V
